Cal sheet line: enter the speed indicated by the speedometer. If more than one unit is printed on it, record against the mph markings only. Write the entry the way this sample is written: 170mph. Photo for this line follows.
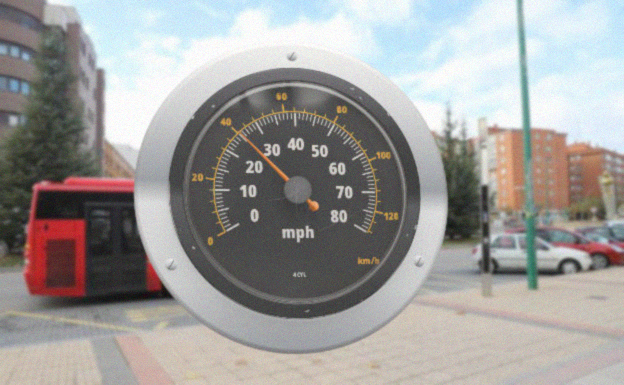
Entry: 25mph
